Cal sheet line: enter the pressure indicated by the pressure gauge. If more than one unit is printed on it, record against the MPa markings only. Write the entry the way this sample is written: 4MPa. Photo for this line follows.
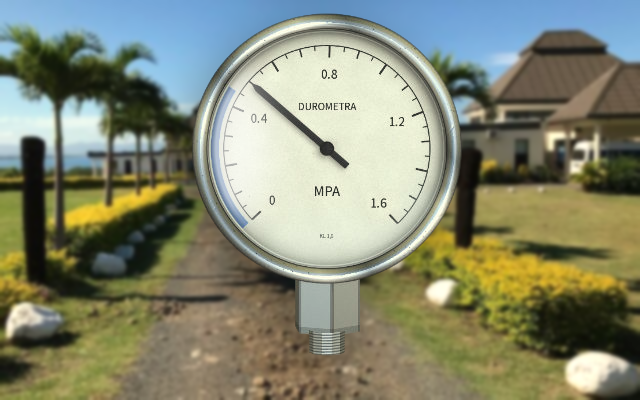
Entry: 0.5MPa
